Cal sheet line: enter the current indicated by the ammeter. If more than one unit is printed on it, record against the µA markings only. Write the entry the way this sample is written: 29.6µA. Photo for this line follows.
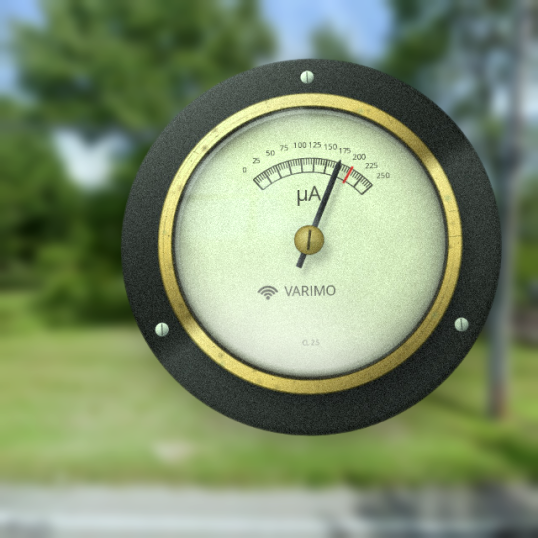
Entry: 175µA
